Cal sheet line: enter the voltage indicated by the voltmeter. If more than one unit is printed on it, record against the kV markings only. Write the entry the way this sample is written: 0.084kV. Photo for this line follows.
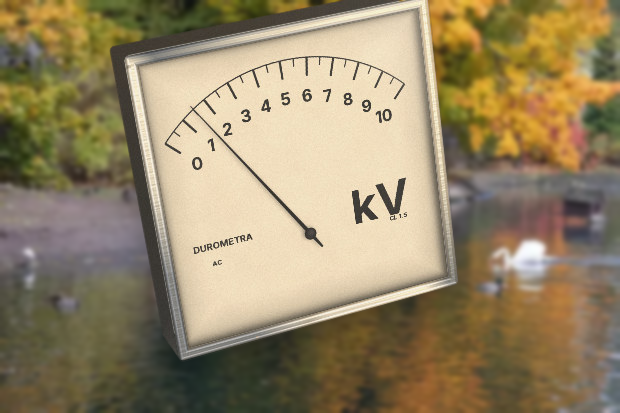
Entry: 1.5kV
